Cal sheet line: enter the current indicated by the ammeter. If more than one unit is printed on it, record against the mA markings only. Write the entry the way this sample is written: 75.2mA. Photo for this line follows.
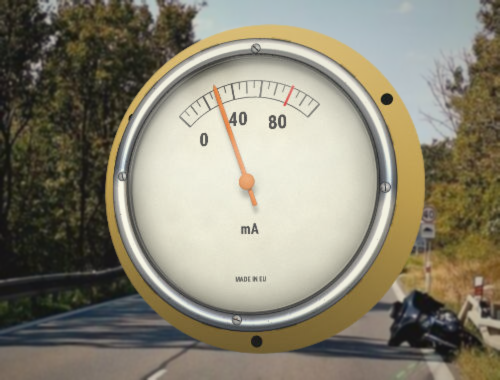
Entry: 30mA
